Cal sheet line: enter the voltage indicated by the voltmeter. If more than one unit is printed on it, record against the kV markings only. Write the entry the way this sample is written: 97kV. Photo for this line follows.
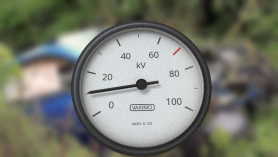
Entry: 10kV
